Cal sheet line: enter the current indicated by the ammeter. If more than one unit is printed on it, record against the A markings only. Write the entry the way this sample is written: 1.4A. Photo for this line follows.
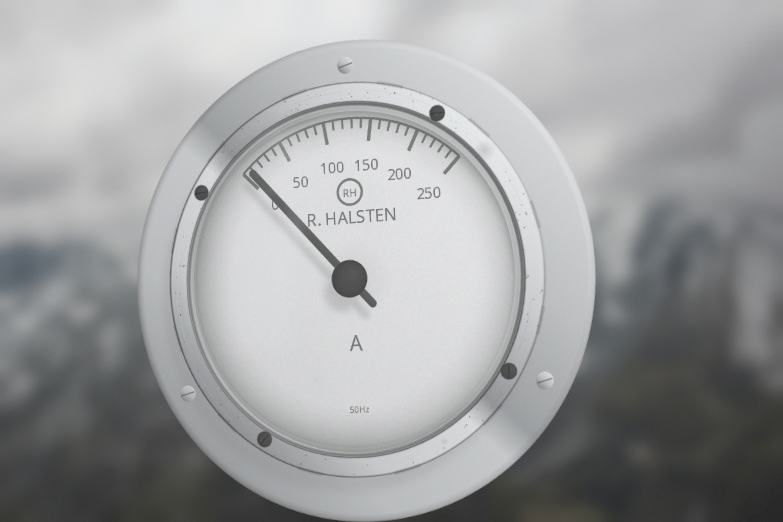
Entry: 10A
